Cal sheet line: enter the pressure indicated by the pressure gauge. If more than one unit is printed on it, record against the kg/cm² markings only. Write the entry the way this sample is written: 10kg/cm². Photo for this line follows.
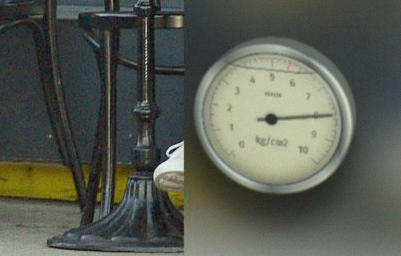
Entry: 8kg/cm²
